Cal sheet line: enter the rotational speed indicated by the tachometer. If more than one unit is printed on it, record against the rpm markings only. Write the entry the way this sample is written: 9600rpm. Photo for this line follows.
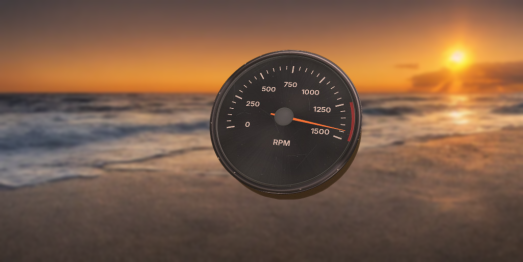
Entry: 1450rpm
